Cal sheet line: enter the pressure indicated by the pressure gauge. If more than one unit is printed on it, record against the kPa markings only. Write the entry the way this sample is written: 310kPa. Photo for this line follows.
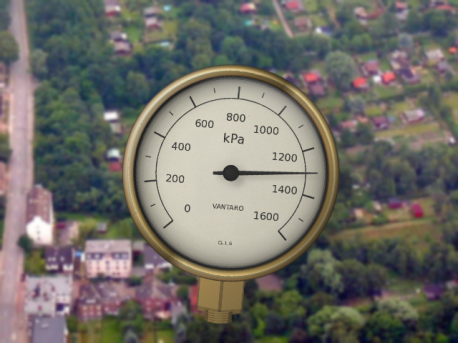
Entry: 1300kPa
